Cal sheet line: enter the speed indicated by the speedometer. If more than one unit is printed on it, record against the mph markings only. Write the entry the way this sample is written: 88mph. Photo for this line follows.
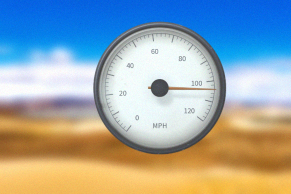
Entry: 104mph
